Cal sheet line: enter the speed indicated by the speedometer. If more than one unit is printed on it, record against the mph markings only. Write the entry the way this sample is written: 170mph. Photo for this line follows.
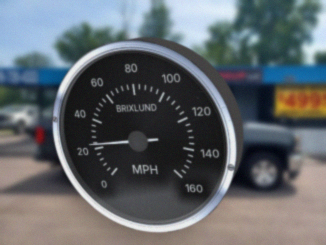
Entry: 24mph
